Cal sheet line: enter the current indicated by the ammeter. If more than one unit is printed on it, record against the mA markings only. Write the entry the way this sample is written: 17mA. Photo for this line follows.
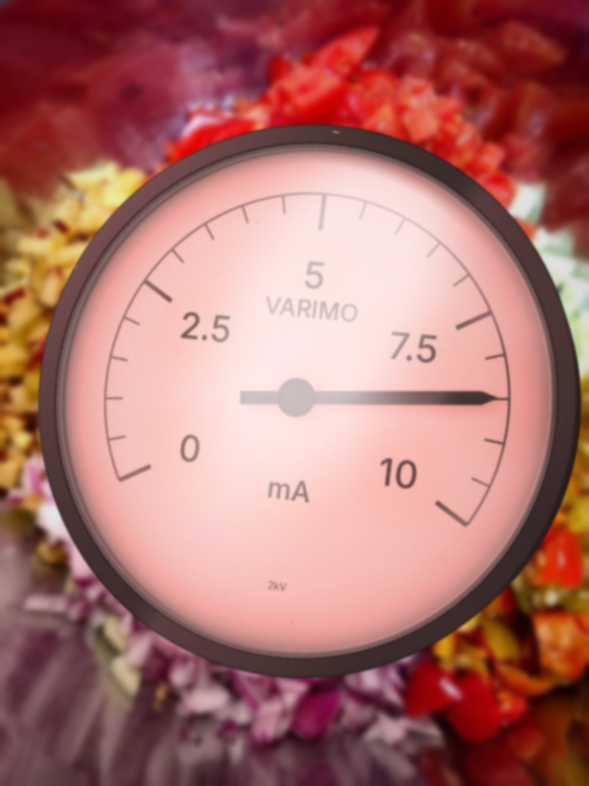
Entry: 8.5mA
